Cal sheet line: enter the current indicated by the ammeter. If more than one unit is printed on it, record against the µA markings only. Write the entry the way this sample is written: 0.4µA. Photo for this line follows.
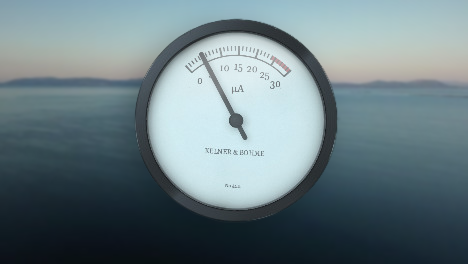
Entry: 5µA
